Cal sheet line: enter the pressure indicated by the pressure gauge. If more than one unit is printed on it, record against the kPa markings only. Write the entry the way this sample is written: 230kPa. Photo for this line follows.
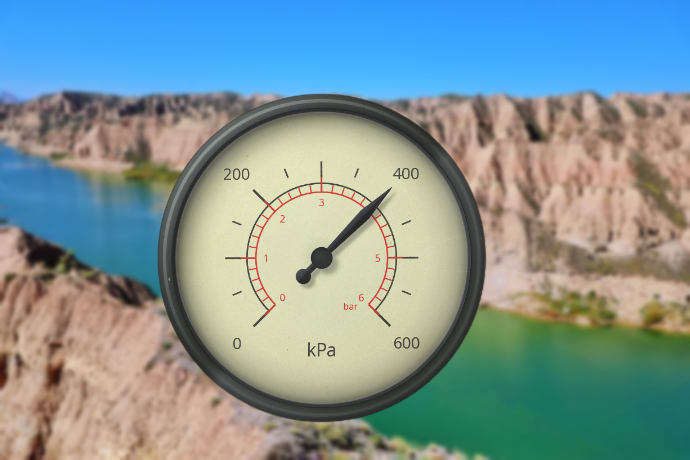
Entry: 400kPa
